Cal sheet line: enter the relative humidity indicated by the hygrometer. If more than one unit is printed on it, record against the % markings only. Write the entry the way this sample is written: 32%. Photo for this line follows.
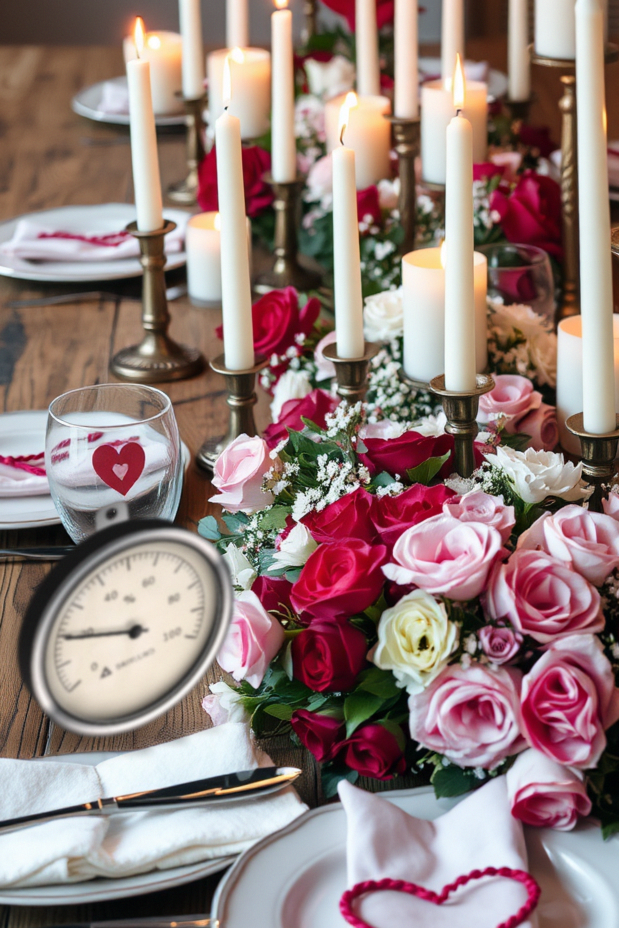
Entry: 20%
